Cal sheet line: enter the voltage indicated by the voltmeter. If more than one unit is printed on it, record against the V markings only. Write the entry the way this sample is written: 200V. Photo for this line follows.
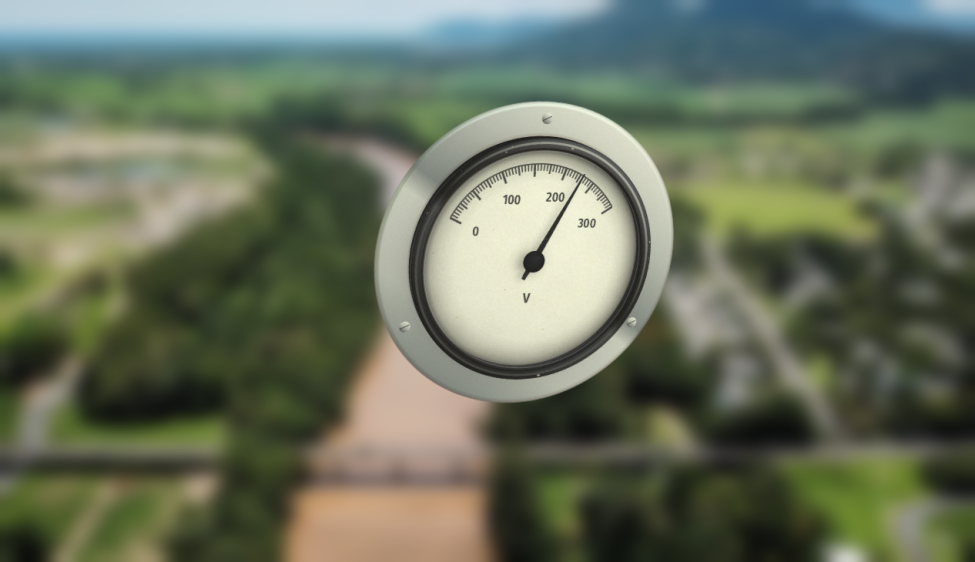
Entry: 225V
